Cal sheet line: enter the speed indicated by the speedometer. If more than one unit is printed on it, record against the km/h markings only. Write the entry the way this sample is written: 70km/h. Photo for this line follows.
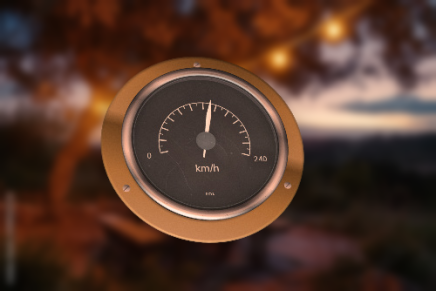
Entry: 130km/h
